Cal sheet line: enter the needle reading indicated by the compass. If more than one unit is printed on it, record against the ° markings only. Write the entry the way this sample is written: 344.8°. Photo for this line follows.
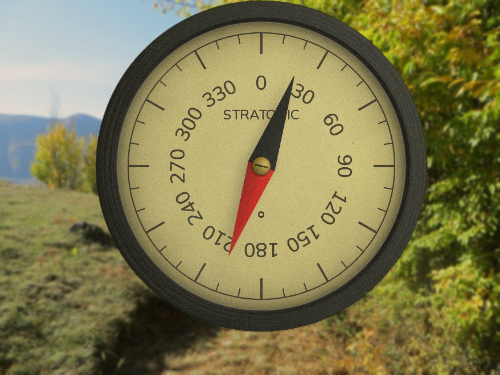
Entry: 200°
